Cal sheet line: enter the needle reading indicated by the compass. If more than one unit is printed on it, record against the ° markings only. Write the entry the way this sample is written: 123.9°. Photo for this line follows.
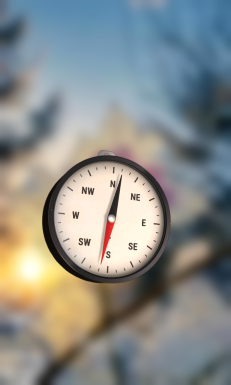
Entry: 190°
